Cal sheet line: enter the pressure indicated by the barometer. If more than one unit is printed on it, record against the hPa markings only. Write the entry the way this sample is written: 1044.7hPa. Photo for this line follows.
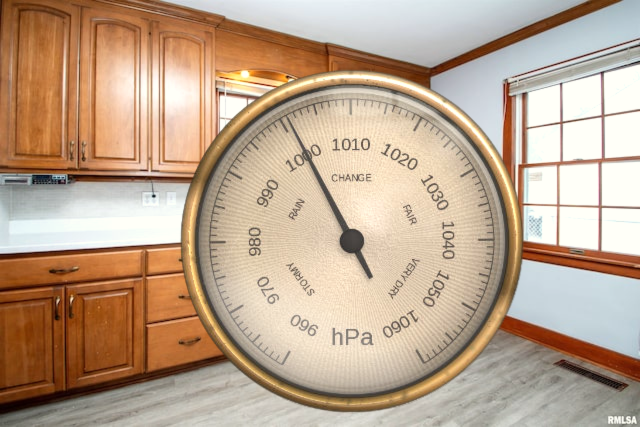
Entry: 1001hPa
